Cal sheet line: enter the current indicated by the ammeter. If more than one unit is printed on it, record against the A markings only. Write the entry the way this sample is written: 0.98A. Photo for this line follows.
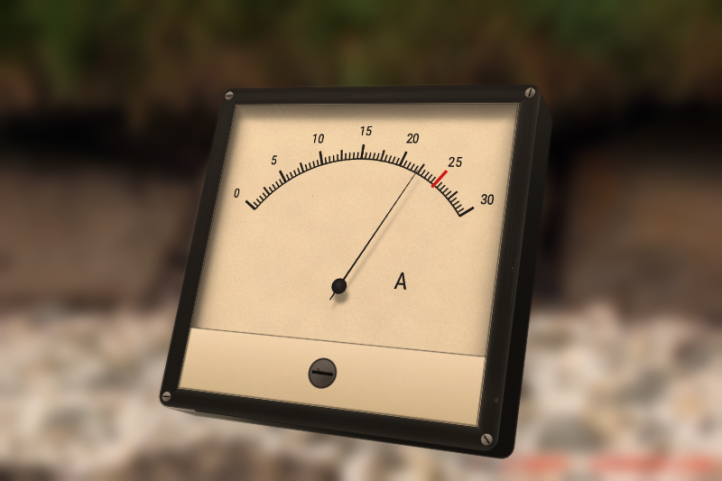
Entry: 22.5A
